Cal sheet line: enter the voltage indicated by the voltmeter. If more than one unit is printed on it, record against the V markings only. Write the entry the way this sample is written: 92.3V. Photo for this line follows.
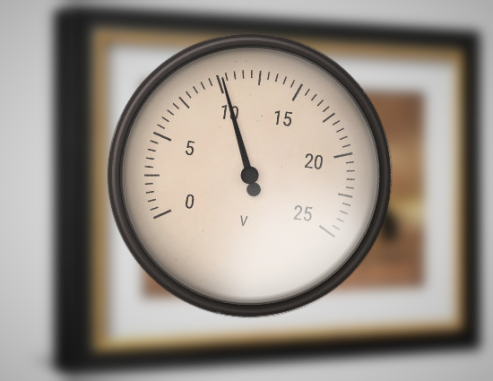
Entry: 10.25V
